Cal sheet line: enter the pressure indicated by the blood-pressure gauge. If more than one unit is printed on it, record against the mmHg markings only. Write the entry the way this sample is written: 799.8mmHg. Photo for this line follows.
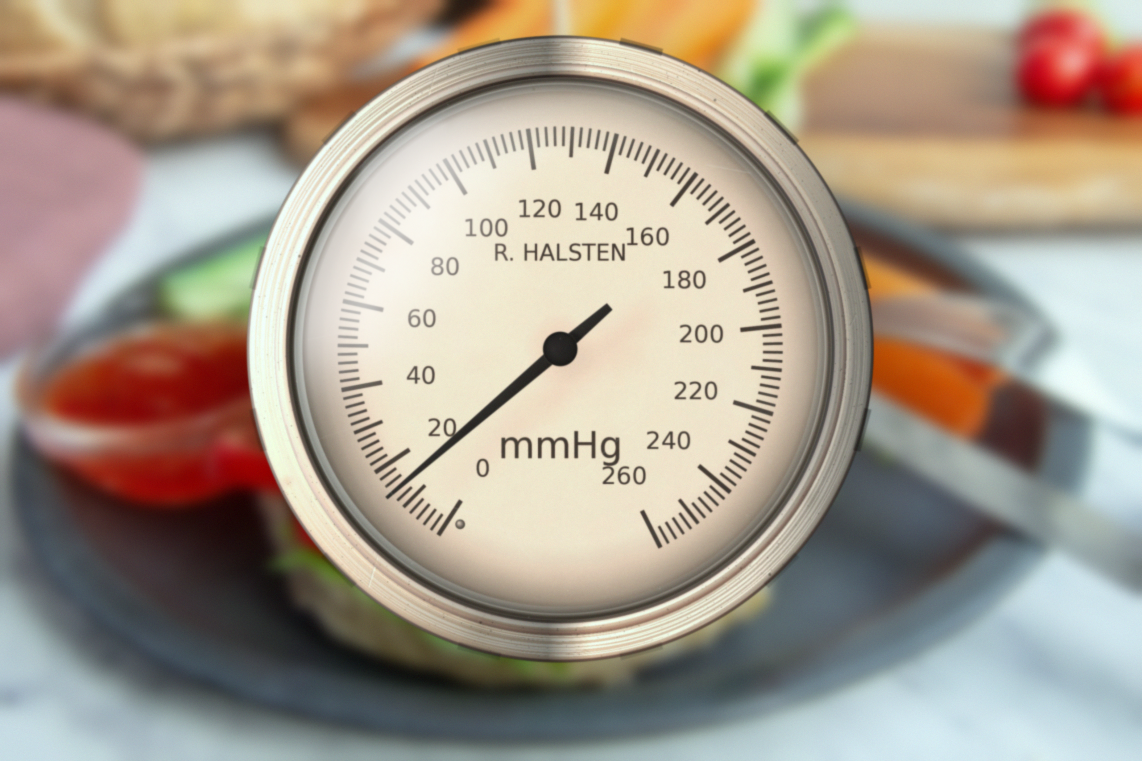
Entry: 14mmHg
